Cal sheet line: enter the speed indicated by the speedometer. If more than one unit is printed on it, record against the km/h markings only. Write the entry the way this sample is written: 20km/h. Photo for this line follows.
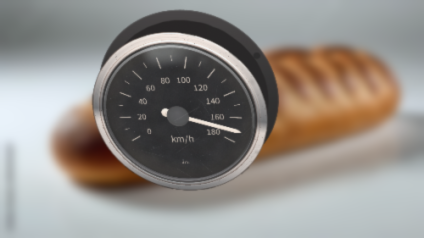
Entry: 170km/h
